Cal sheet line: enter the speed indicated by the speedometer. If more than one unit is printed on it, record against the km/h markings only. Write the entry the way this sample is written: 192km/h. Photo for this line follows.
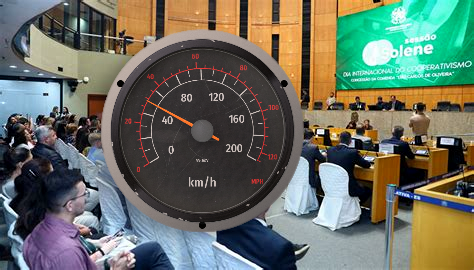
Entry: 50km/h
